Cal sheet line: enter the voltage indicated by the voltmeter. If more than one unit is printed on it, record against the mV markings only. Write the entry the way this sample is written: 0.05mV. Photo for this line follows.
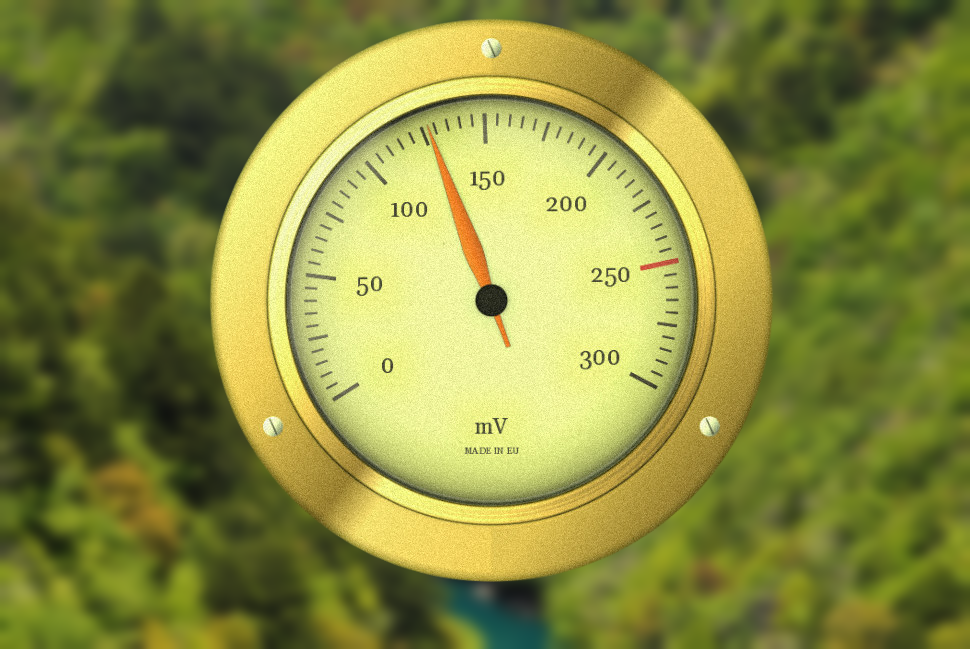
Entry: 127.5mV
